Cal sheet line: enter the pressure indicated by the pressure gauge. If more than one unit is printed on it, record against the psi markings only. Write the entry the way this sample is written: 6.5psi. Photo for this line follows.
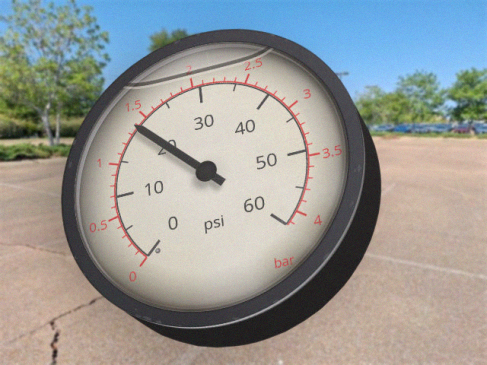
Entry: 20psi
